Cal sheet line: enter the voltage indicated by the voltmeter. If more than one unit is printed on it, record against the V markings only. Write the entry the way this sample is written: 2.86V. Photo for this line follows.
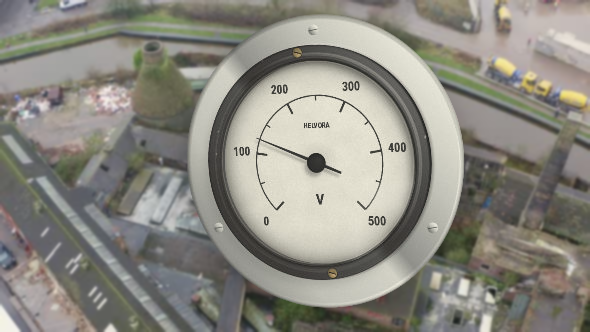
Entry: 125V
